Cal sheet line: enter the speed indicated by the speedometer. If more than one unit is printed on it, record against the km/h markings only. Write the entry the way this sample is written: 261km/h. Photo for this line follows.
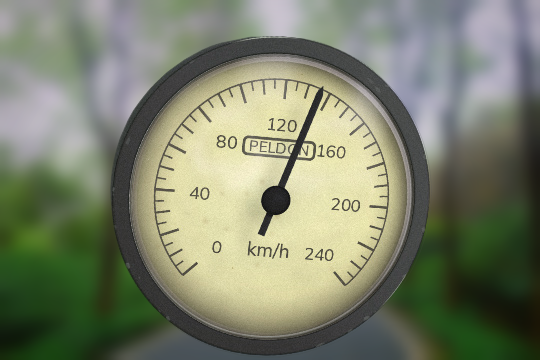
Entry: 135km/h
